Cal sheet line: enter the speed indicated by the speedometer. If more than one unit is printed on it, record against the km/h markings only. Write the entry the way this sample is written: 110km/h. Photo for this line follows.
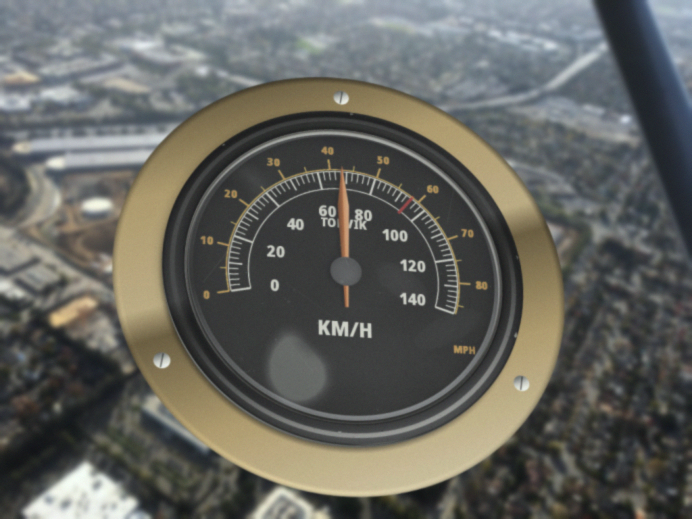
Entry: 68km/h
